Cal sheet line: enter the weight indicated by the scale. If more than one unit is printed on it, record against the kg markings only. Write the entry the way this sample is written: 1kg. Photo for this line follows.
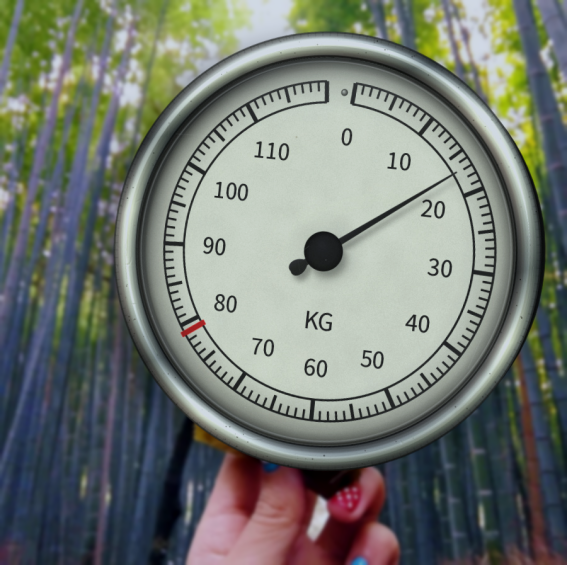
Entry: 17kg
